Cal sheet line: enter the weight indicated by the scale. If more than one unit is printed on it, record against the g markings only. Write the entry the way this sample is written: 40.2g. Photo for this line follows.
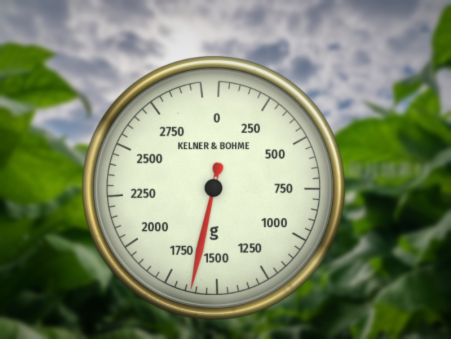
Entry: 1625g
